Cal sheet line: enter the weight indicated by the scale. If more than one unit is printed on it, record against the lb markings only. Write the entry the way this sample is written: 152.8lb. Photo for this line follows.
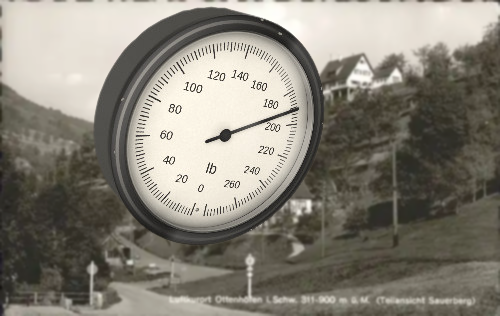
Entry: 190lb
